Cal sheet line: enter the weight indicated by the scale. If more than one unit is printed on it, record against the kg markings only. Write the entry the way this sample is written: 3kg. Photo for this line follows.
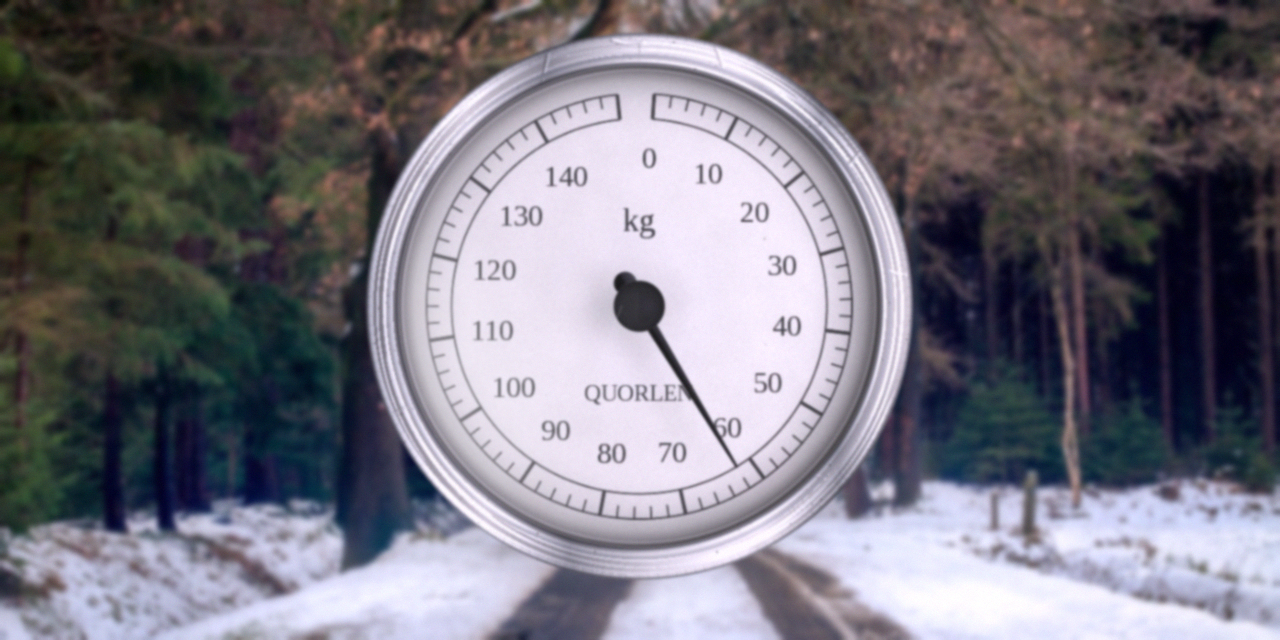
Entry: 62kg
